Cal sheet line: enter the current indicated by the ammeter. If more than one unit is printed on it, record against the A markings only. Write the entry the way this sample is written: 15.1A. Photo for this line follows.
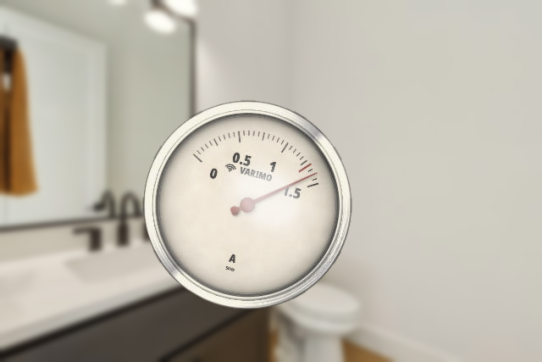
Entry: 1.4A
